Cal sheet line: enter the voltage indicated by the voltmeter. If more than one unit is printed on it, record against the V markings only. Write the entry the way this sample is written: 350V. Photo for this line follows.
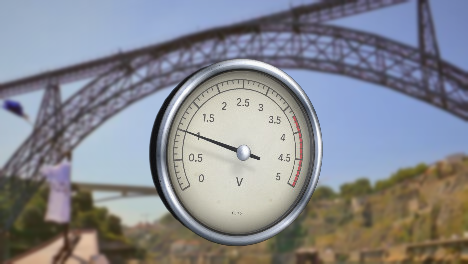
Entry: 1V
